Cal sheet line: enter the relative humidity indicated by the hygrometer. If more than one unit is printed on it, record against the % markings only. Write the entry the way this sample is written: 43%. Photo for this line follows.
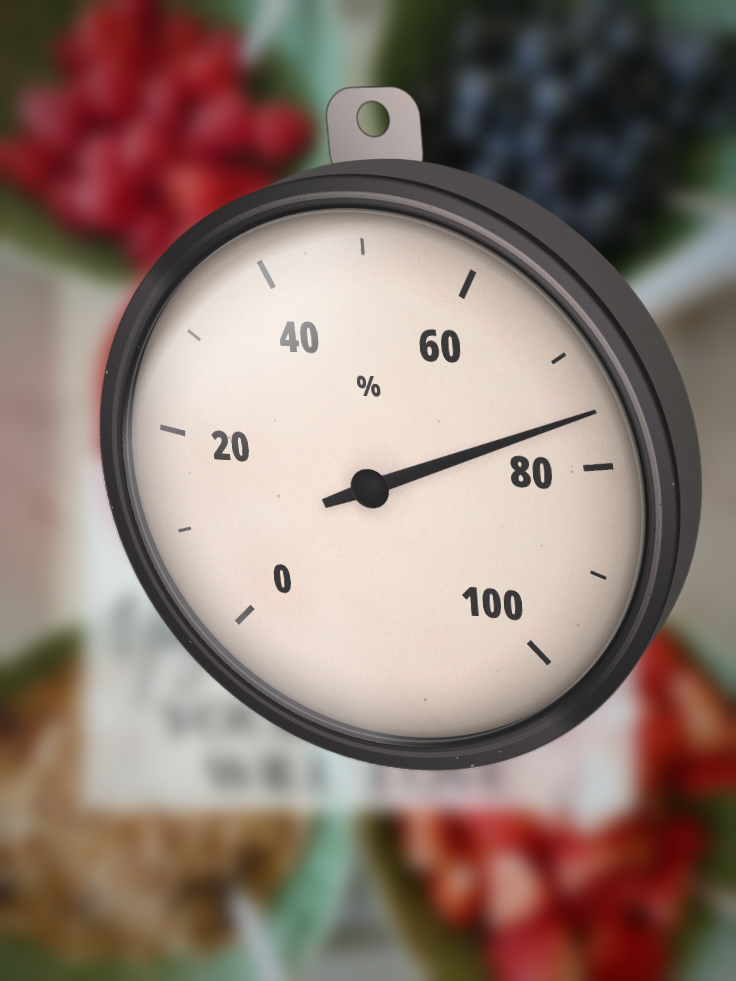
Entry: 75%
